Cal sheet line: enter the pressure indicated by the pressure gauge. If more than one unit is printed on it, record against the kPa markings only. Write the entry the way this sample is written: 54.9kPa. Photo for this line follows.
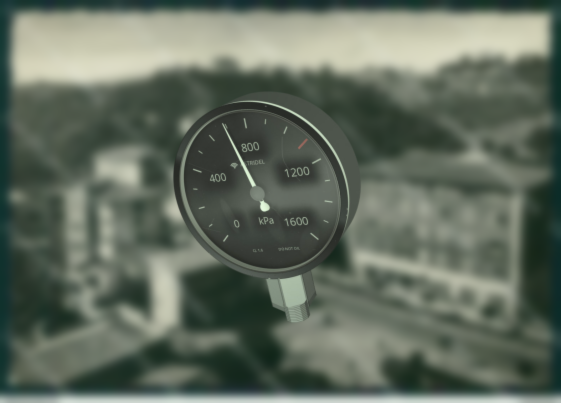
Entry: 700kPa
